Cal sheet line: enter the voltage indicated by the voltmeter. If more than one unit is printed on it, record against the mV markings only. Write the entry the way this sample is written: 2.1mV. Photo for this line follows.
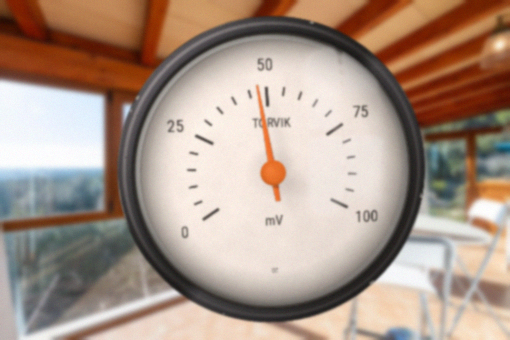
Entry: 47.5mV
